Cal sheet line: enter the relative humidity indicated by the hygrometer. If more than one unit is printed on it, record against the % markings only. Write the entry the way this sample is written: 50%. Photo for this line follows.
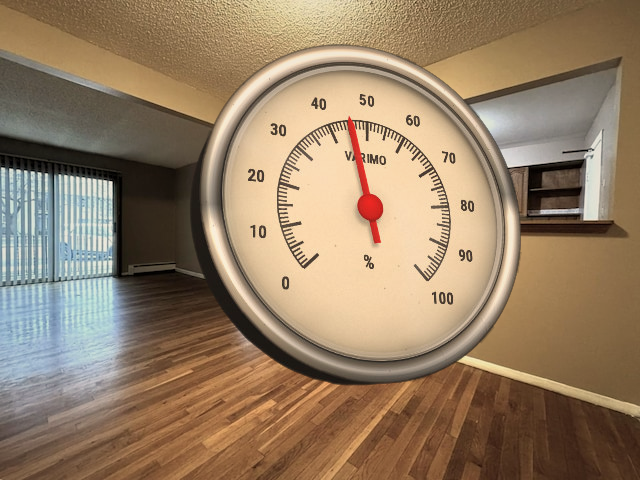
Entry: 45%
